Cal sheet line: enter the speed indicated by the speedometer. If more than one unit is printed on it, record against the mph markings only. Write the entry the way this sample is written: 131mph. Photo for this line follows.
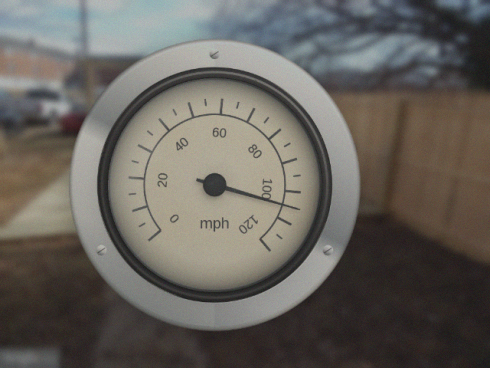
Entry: 105mph
